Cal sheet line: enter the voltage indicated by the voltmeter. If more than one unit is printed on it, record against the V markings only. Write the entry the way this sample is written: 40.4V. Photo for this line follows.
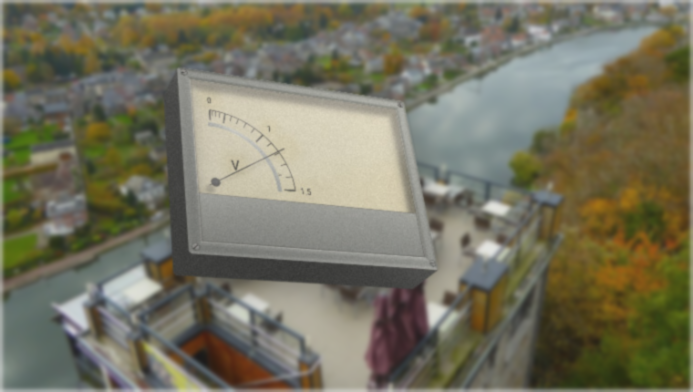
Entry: 1.2V
